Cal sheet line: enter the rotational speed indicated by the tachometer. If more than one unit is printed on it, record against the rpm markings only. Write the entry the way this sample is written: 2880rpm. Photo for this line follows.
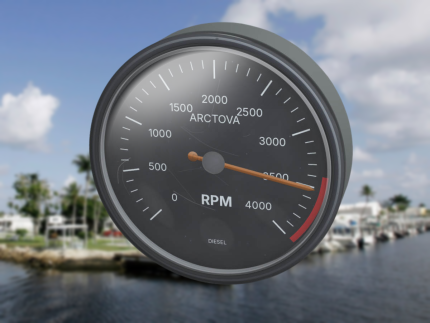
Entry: 3500rpm
